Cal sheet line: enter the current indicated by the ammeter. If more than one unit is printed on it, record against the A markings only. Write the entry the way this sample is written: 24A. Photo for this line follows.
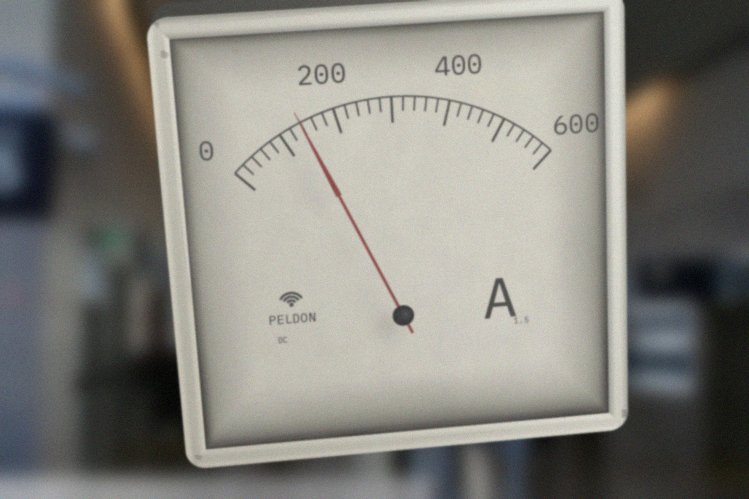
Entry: 140A
